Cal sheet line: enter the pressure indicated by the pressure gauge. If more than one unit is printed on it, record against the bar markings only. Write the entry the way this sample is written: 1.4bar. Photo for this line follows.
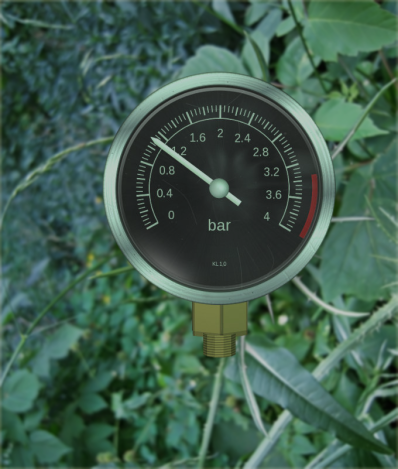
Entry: 1.1bar
